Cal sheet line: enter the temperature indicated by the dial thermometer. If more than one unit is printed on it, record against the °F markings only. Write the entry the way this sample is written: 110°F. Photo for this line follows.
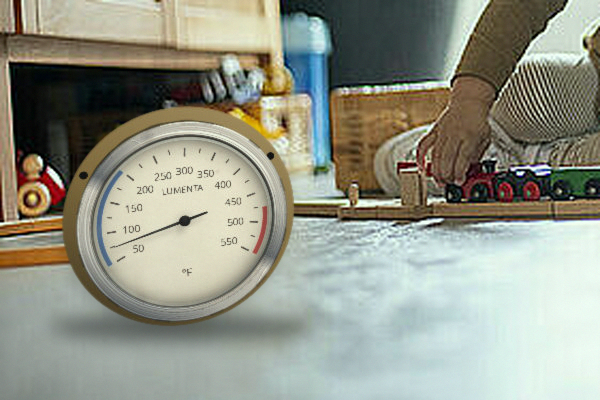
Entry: 75°F
